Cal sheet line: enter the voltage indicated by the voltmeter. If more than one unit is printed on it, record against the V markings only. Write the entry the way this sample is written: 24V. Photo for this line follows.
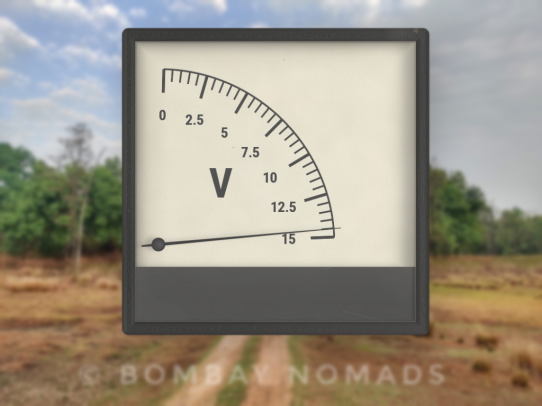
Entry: 14.5V
